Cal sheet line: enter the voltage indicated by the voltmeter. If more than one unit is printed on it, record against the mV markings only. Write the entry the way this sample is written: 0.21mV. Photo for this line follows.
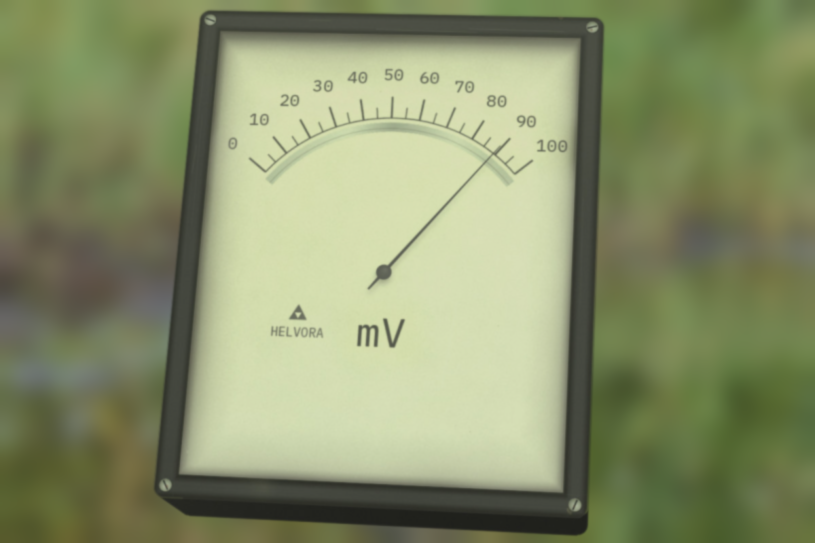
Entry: 90mV
